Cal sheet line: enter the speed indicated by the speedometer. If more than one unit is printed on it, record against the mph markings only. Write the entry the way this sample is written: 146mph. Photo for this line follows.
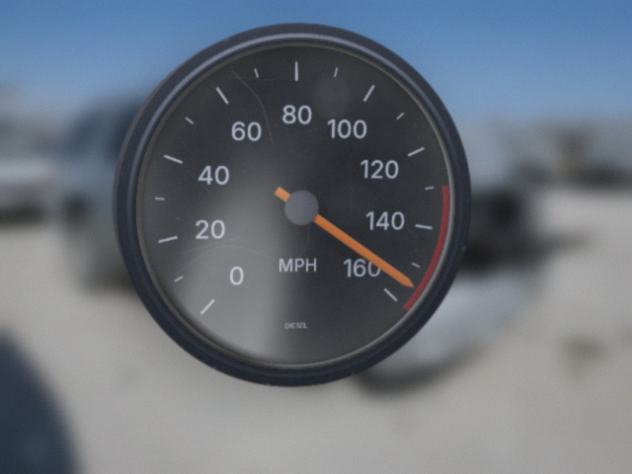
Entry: 155mph
